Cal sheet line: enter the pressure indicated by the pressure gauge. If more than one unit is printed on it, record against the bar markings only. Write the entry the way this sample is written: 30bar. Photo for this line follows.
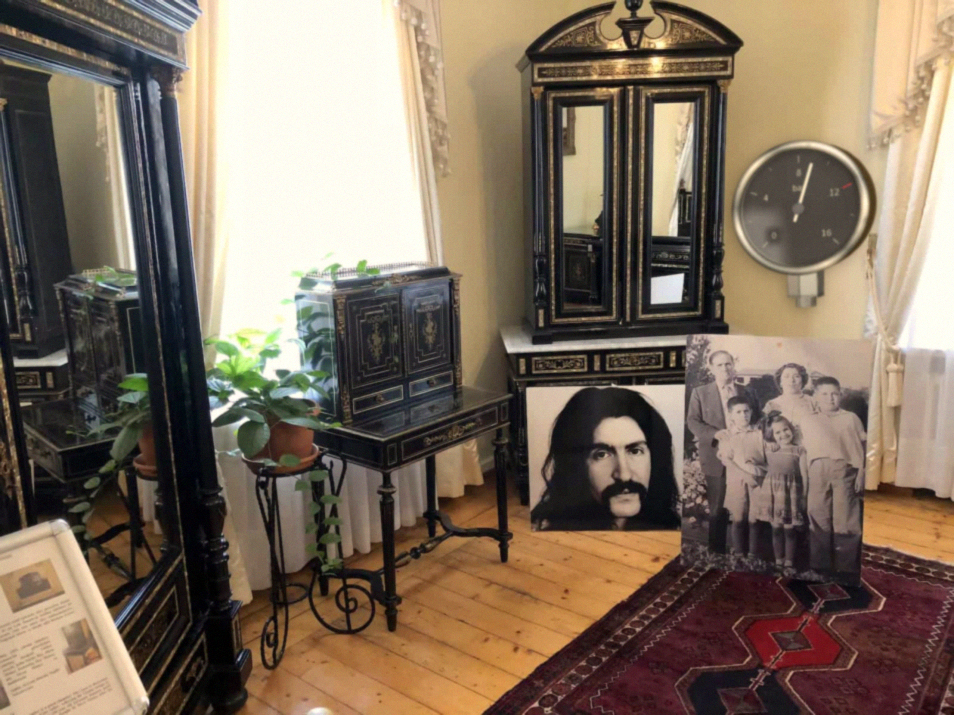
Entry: 9bar
